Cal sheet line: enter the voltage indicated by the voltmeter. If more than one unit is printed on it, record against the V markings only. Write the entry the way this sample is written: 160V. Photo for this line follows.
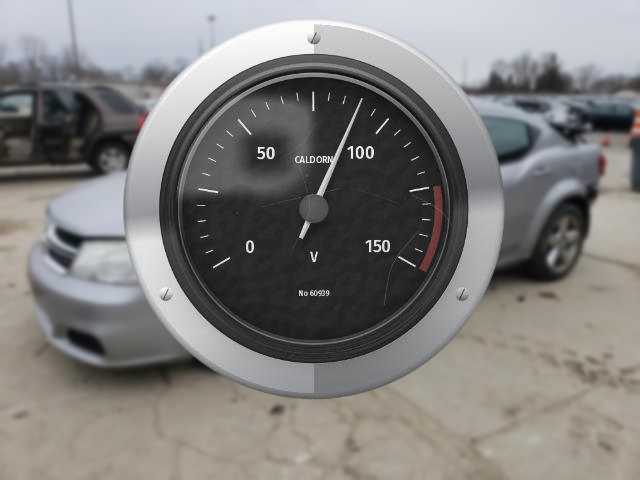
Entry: 90V
